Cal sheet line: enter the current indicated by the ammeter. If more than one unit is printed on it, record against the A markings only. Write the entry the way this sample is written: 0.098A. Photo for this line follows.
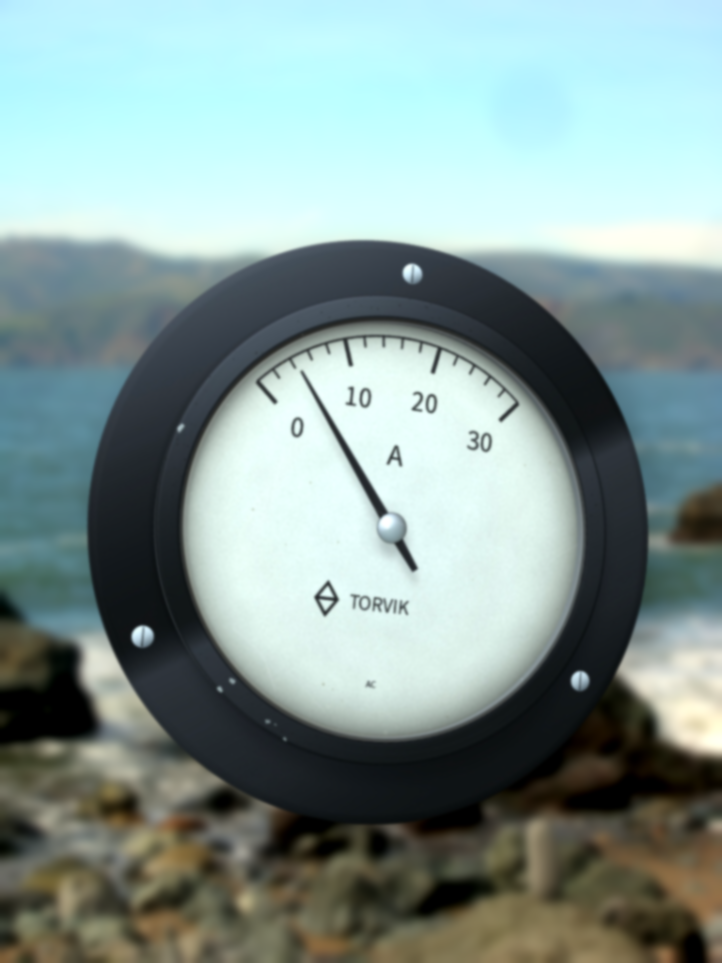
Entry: 4A
